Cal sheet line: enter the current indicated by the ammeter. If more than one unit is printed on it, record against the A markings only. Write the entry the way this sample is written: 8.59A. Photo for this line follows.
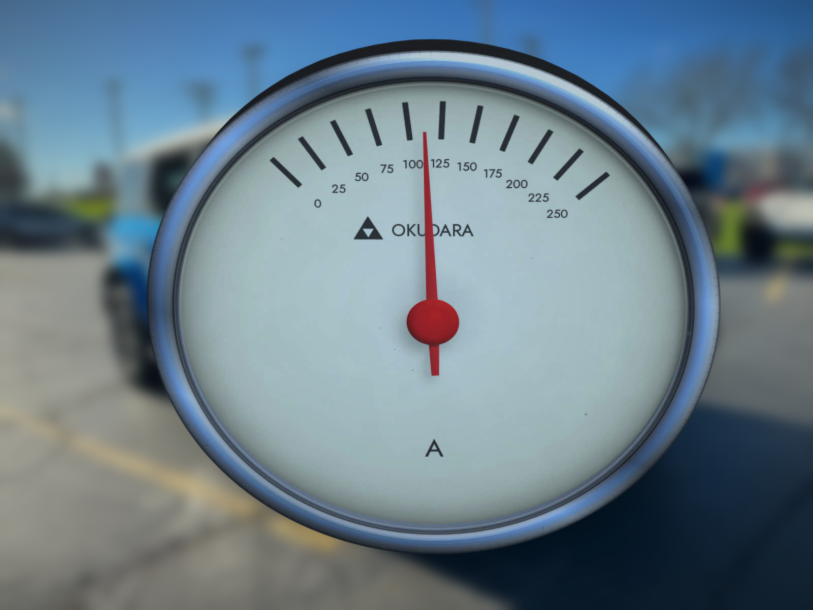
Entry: 112.5A
